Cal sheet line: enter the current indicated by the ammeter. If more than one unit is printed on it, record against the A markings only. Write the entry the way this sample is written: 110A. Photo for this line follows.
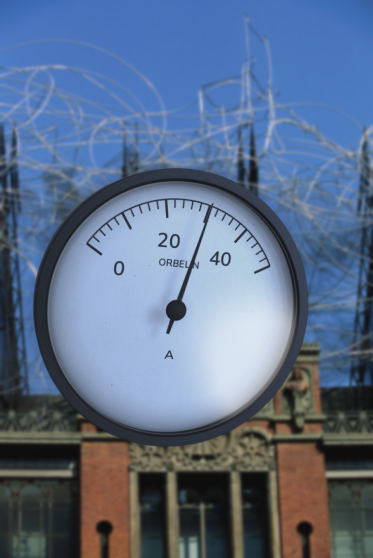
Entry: 30A
